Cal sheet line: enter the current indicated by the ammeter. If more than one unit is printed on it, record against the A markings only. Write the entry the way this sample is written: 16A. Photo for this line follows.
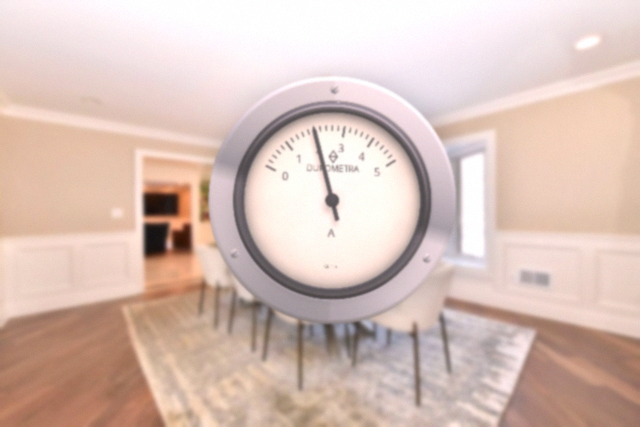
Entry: 2A
